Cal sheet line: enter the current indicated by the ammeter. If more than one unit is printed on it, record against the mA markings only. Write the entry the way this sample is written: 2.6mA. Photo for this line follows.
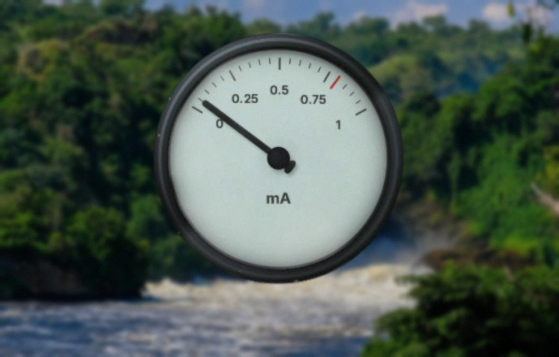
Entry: 0.05mA
